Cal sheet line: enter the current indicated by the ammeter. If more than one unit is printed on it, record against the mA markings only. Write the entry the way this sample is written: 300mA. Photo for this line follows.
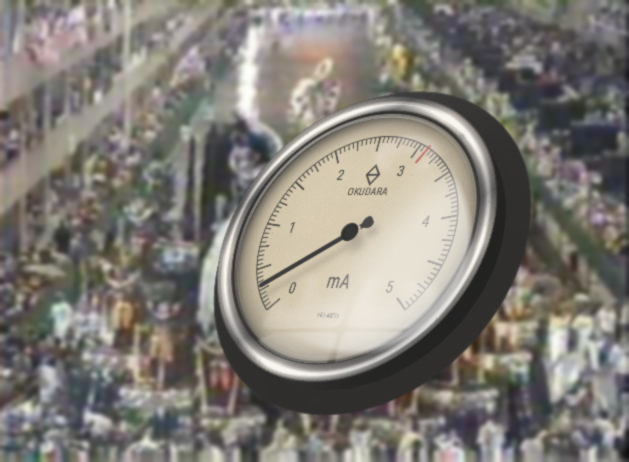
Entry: 0.25mA
